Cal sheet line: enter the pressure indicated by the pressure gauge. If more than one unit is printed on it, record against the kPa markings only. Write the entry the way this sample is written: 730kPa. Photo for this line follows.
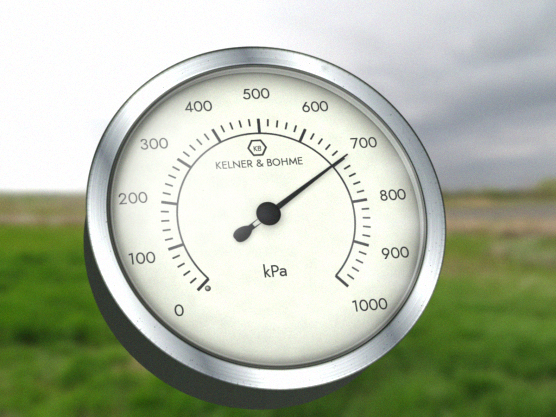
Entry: 700kPa
